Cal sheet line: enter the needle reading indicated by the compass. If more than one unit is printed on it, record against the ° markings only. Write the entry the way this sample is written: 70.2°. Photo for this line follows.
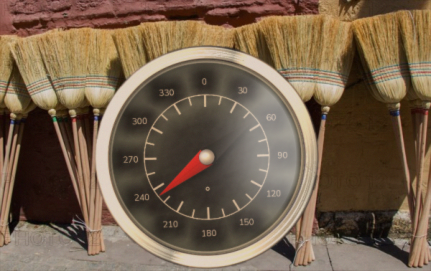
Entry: 232.5°
